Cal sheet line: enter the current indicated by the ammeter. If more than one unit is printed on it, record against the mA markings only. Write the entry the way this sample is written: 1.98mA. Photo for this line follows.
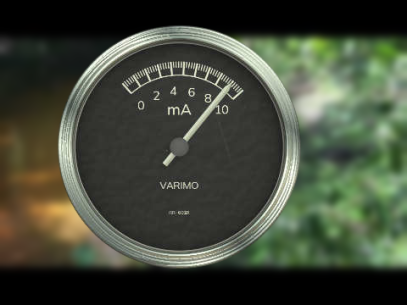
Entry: 9mA
